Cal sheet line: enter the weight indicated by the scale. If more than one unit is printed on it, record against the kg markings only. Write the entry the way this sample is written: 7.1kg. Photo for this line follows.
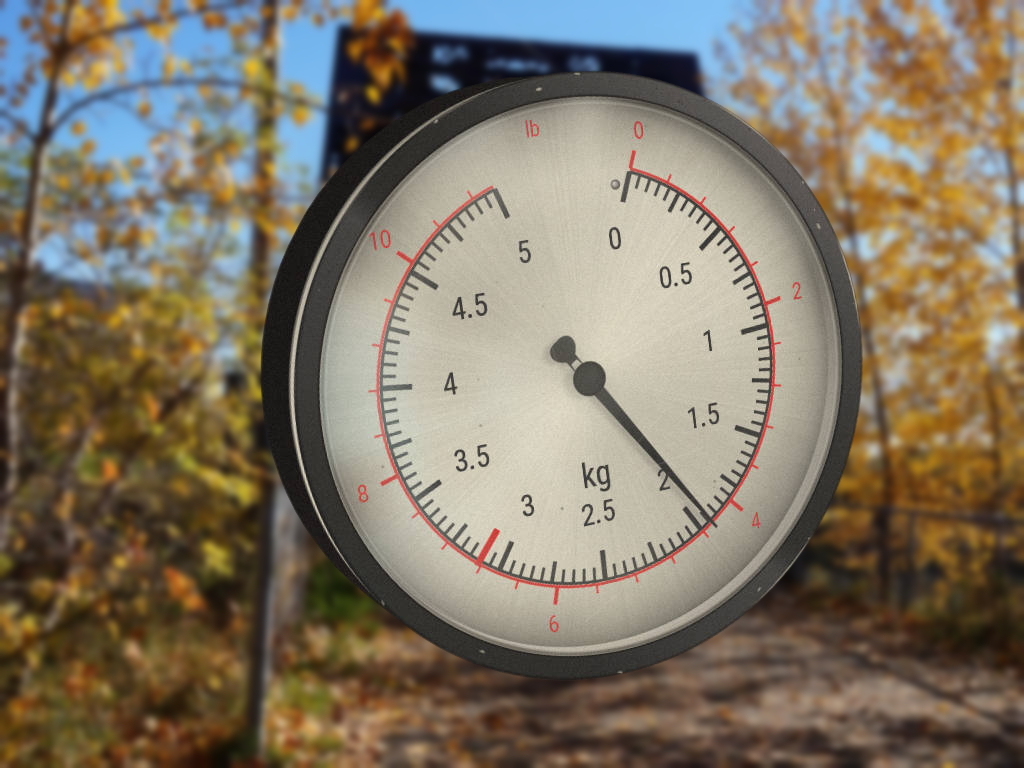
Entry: 1.95kg
